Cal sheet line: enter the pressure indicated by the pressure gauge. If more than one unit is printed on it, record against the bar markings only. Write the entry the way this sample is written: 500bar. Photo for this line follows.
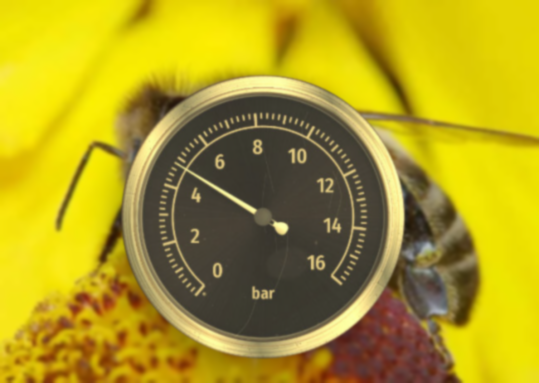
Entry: 4.8bar
